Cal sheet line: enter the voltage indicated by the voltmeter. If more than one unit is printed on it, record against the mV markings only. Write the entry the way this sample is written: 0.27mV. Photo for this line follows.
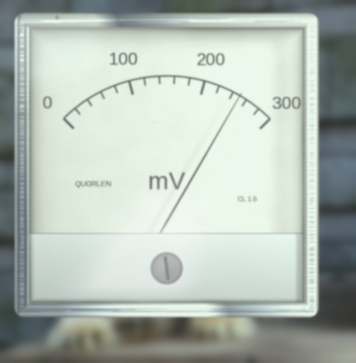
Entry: 250mV
